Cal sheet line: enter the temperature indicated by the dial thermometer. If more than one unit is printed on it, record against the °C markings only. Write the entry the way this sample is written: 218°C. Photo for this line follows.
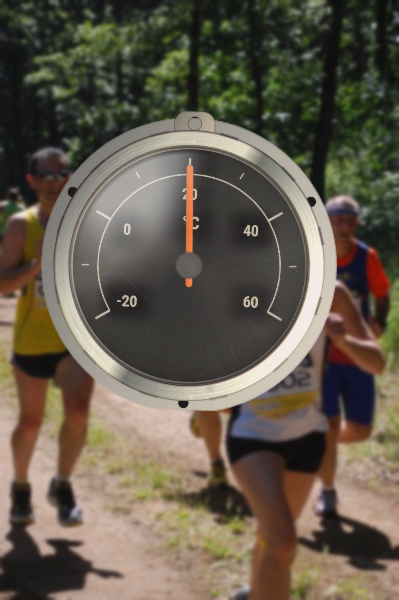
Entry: 20°C
